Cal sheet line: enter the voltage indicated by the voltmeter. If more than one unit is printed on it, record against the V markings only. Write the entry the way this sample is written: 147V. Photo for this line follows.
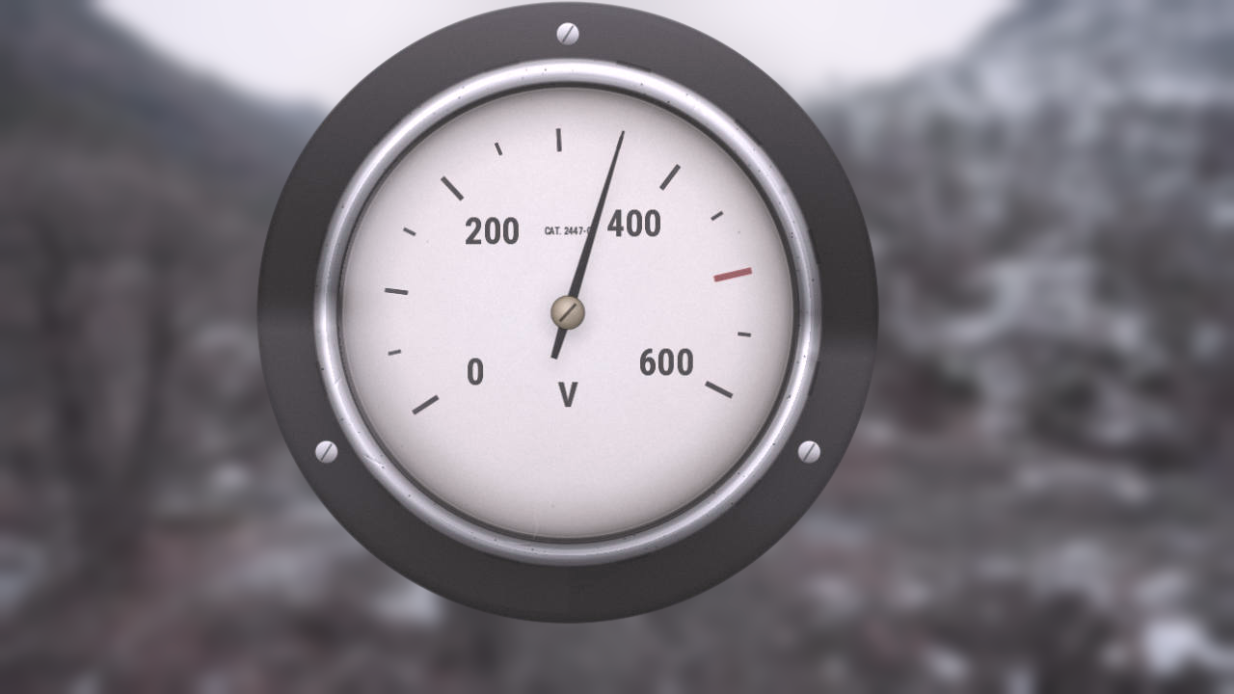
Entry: 350V
